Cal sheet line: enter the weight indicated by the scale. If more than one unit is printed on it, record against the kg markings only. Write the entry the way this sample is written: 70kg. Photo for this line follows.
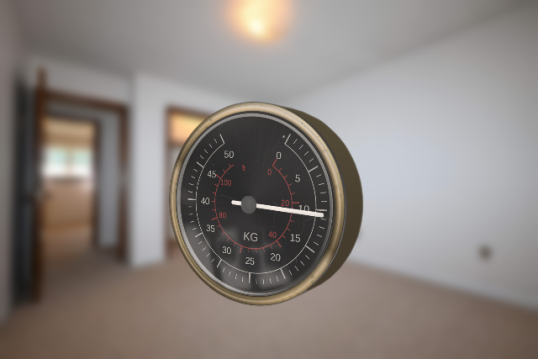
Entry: 10.5kg
